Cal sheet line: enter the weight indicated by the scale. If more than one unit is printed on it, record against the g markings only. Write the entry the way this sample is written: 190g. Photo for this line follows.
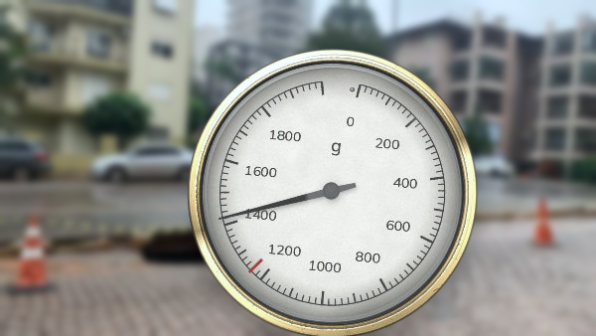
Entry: 1420g
